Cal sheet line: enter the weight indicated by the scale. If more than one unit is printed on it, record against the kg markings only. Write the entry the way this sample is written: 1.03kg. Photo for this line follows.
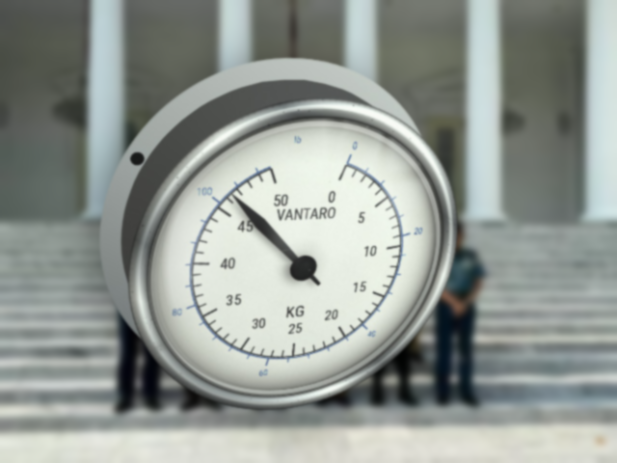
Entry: 46.5kg
